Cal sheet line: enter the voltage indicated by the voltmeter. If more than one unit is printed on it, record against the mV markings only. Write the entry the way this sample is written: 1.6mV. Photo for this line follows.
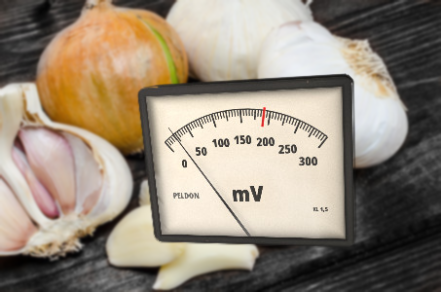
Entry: 25mV
